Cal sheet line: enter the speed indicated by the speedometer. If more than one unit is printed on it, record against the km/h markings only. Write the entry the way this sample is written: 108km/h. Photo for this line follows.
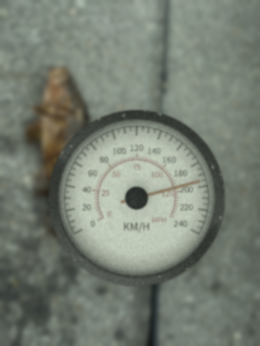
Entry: 195km/h
